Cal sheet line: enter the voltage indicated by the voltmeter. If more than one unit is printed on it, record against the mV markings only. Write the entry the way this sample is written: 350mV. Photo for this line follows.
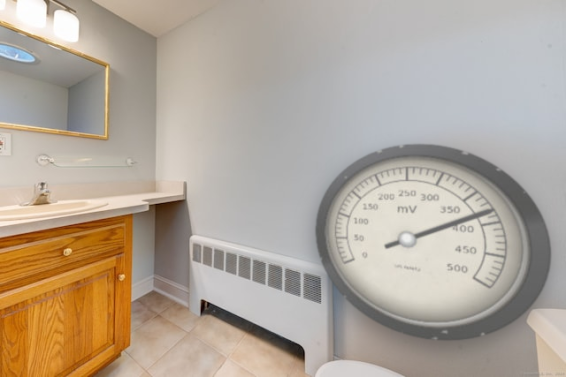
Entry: 380mV
